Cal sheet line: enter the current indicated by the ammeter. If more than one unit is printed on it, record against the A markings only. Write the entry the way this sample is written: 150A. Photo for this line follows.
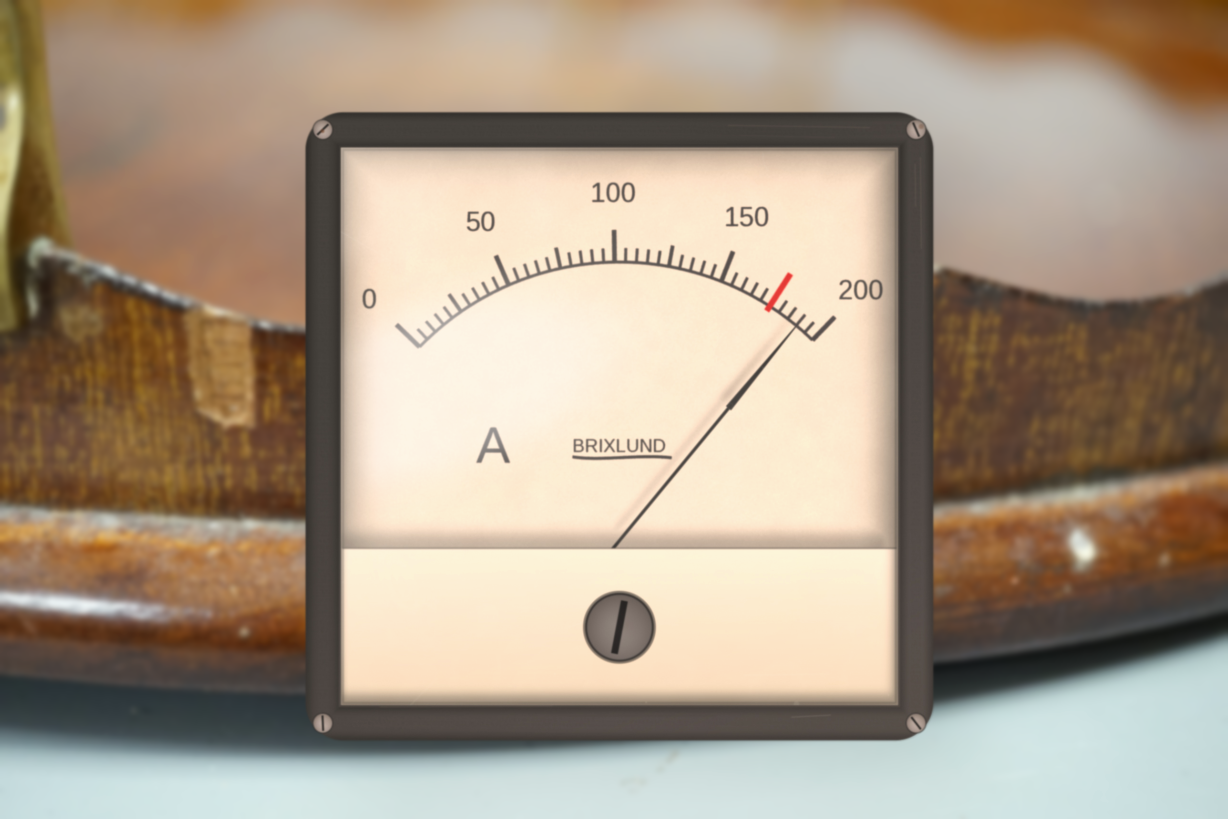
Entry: 190A
